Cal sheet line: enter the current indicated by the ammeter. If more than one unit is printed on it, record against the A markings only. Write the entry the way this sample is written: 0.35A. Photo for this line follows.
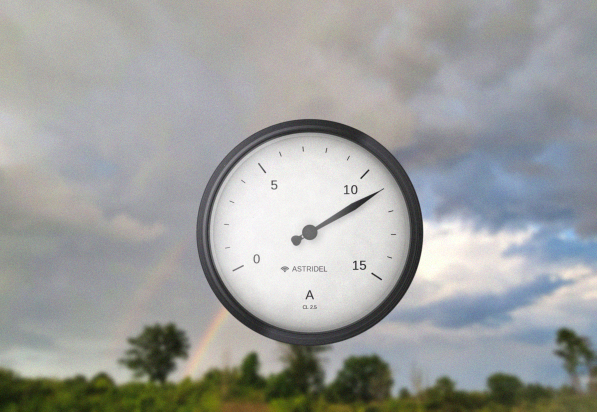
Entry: 11A
